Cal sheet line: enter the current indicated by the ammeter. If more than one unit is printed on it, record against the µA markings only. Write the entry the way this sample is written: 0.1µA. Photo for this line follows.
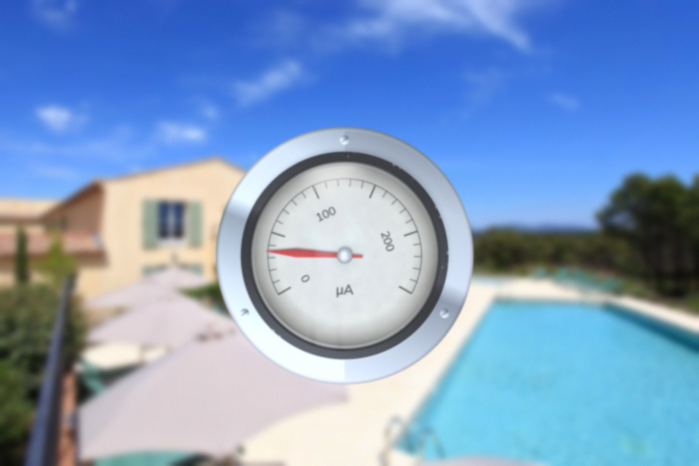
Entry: 35µA
